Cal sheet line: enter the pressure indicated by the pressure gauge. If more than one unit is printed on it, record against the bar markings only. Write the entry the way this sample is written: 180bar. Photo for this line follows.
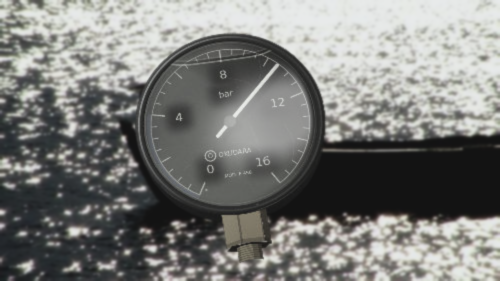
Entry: 10.5bar
